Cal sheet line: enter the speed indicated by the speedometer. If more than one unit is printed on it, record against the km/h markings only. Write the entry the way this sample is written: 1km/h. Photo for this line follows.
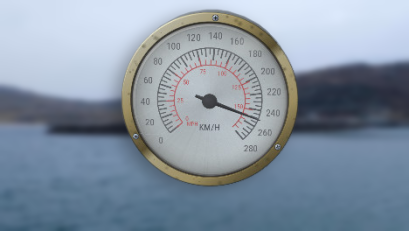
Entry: 250km/h
